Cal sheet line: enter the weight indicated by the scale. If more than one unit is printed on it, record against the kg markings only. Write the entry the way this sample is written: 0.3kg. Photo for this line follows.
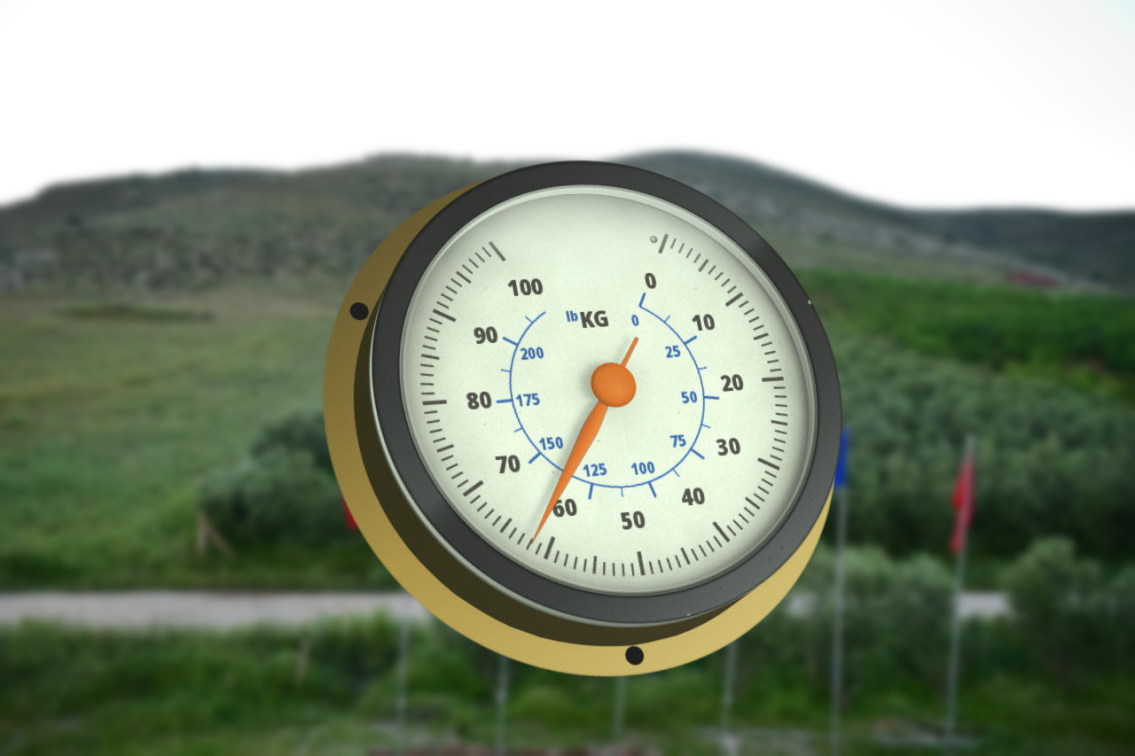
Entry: 62kg
